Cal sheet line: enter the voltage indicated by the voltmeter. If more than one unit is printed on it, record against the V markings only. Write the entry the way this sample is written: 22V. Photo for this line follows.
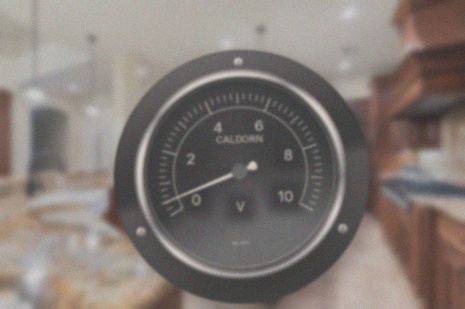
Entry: 0.4V
